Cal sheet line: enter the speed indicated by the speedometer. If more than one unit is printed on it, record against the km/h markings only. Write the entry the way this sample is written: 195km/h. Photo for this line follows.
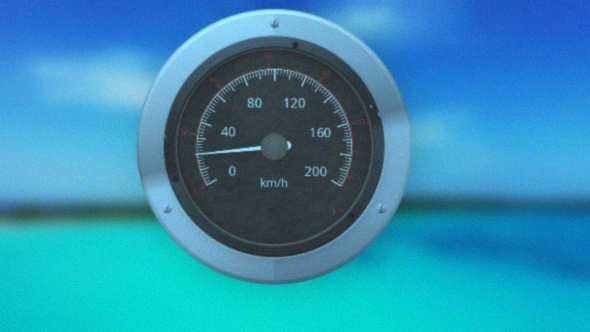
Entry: 20km/h
